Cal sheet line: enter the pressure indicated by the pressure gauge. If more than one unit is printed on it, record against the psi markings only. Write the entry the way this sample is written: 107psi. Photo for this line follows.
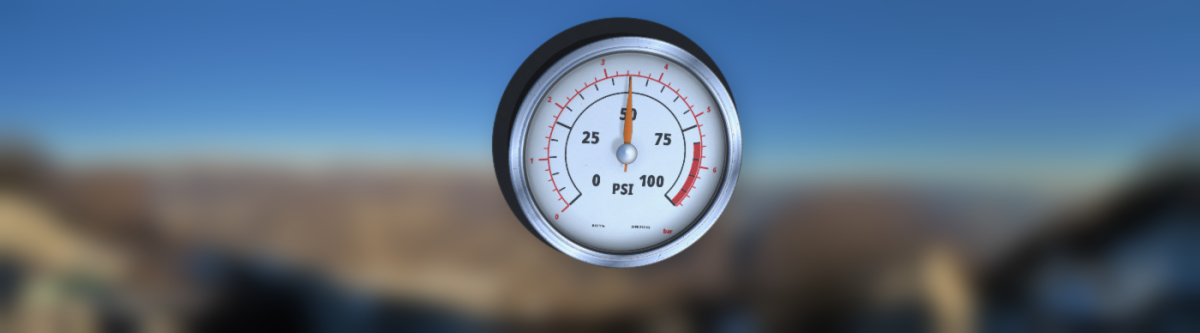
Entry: 50psi
